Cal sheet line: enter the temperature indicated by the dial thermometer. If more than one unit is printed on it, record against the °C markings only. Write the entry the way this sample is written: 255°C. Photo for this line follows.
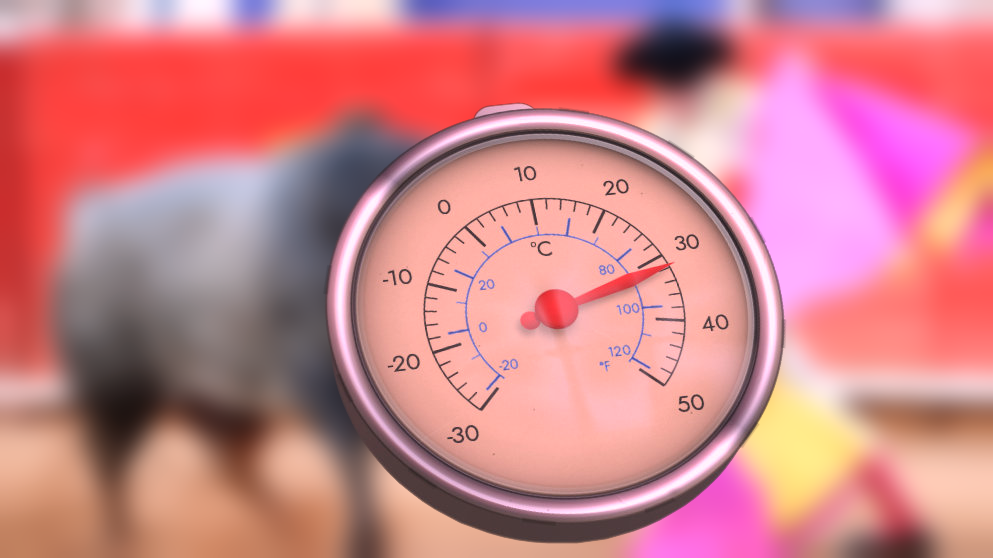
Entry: 32°C
